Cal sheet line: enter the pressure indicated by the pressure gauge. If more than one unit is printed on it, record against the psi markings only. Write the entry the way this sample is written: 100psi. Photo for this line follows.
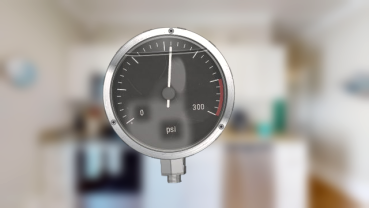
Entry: 160psi
